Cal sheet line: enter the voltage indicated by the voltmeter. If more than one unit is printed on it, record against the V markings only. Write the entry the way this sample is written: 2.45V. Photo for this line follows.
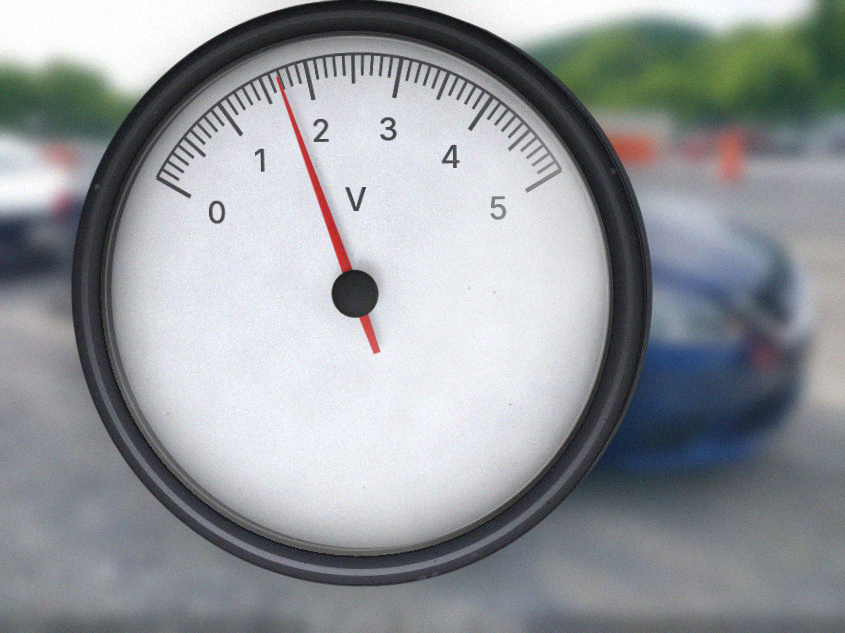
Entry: 1.7V
